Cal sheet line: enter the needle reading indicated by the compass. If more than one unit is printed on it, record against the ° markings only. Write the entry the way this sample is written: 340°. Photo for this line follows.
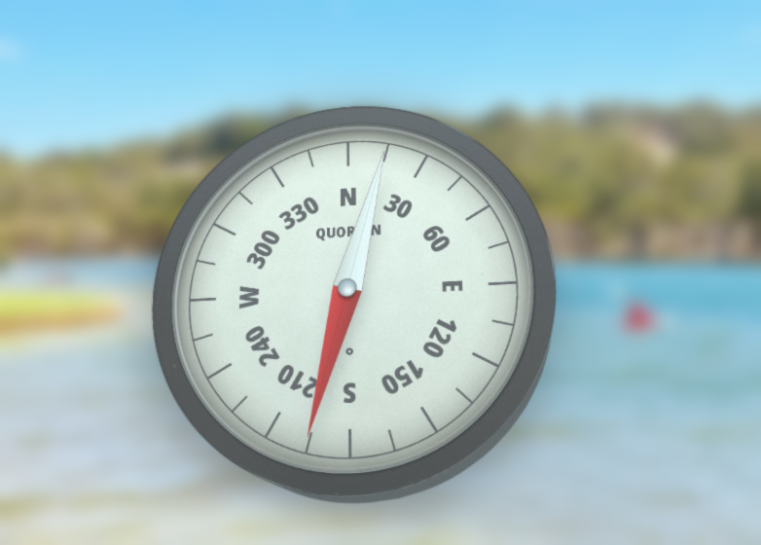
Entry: 195°
